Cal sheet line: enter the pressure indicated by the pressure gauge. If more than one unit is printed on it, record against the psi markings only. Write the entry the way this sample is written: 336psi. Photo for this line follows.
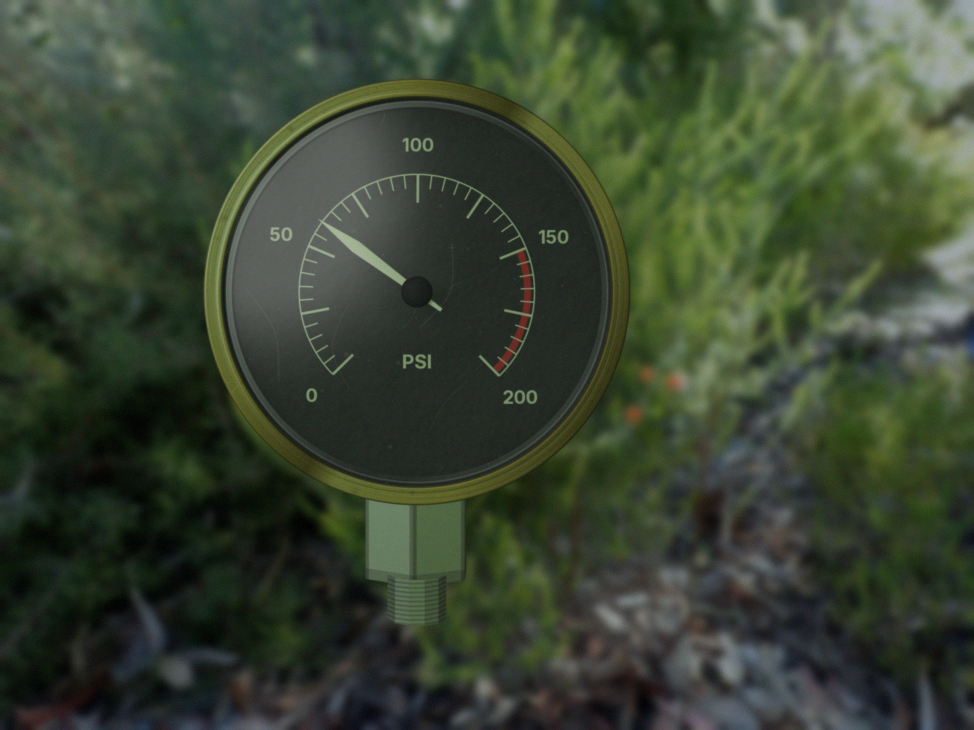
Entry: 60psi
